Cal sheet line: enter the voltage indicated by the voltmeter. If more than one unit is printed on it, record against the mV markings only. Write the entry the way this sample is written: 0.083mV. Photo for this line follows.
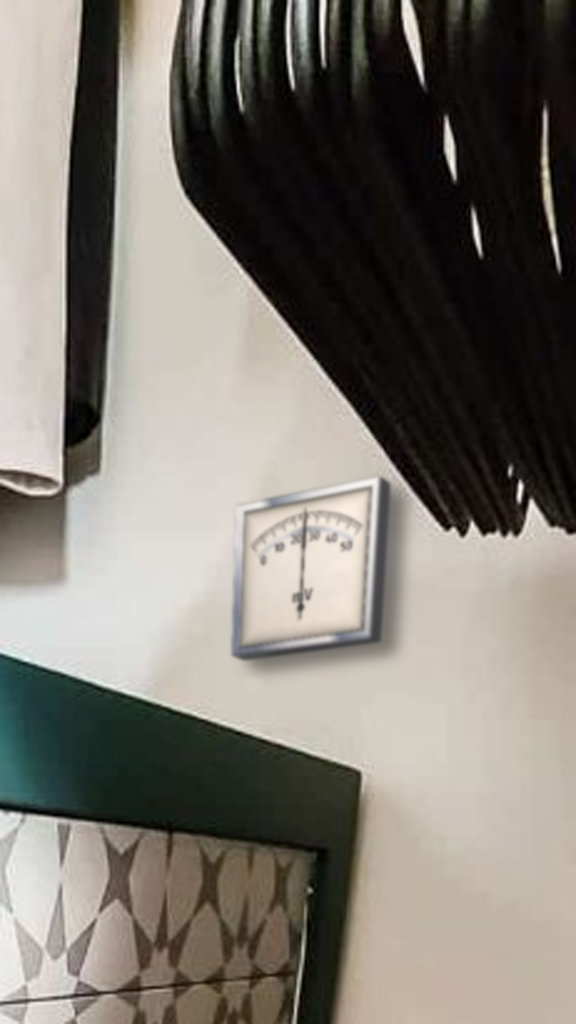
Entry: 25mV
